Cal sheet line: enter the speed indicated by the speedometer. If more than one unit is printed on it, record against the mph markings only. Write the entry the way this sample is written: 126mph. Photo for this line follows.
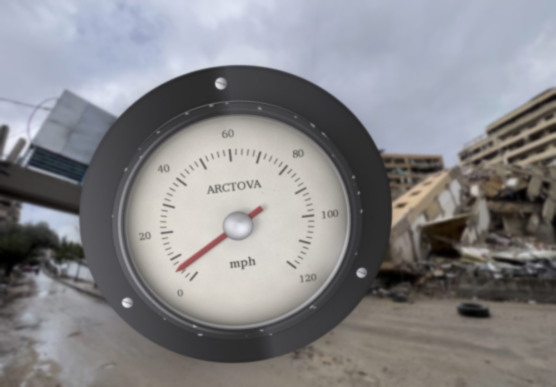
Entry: 6mph
